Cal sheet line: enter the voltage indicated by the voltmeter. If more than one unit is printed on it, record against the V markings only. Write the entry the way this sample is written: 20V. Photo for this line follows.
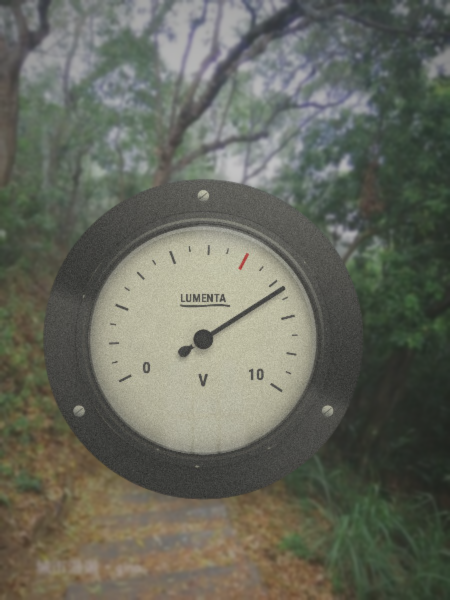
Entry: 7.25V
